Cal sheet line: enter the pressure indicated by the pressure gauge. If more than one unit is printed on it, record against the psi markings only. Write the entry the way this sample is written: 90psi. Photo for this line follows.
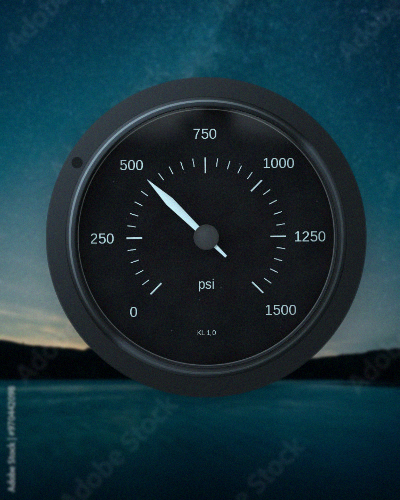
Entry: 500psi
